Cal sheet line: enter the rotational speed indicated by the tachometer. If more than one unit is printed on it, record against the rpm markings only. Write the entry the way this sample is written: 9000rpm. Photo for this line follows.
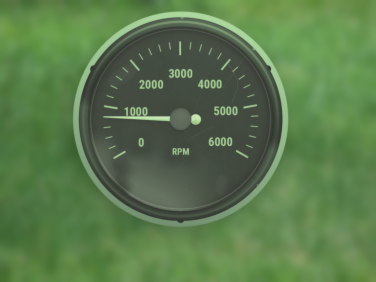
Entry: 800rpm
